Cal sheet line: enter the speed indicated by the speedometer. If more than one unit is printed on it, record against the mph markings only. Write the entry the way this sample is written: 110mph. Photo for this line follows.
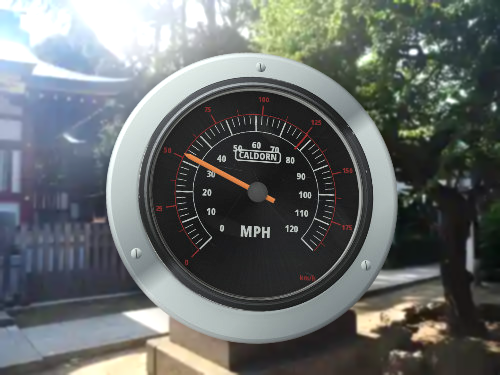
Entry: 32mph
